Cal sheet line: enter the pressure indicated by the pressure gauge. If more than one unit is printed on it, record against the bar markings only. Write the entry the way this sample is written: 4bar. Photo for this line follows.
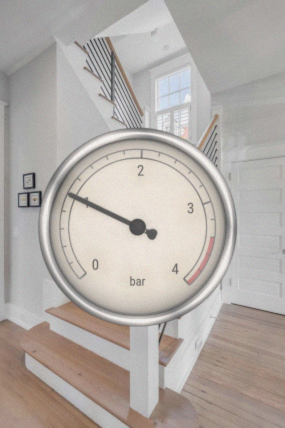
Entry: 1bar
